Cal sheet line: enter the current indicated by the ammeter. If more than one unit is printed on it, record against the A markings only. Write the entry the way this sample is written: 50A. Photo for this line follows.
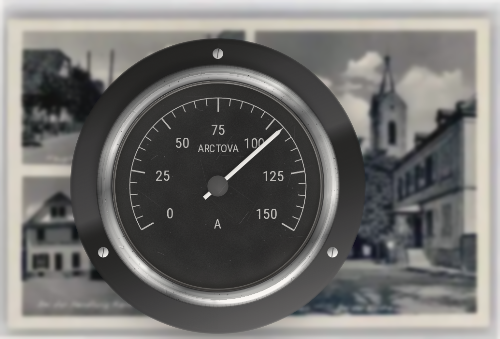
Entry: 105A
